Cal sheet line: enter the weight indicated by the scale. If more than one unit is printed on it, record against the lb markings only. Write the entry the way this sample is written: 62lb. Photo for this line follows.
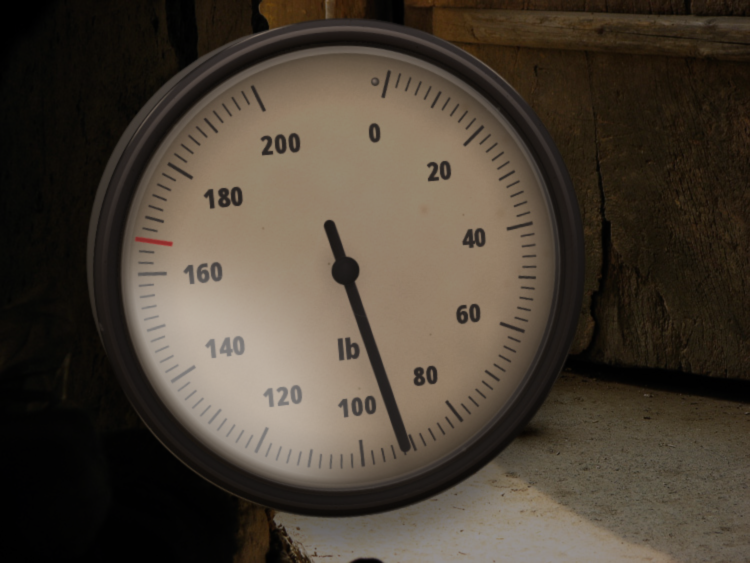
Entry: 92lb
